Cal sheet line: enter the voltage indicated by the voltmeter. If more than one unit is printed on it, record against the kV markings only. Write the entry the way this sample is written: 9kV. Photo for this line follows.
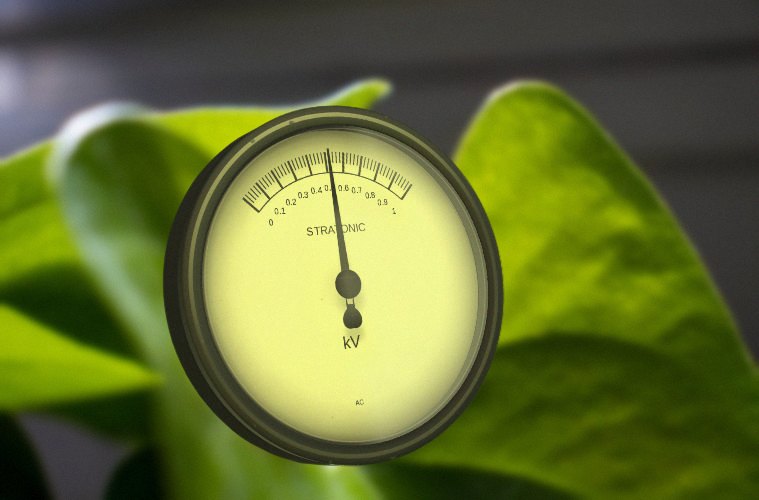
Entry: 0.5kV
